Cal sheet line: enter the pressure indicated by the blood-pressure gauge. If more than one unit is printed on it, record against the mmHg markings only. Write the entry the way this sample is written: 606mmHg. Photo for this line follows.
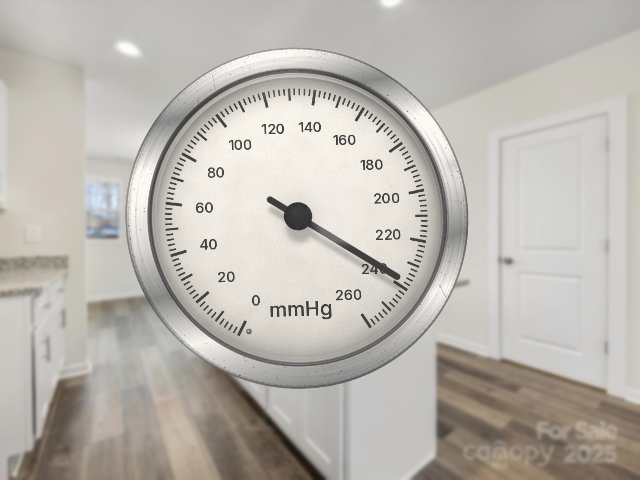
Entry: 238mmHg
